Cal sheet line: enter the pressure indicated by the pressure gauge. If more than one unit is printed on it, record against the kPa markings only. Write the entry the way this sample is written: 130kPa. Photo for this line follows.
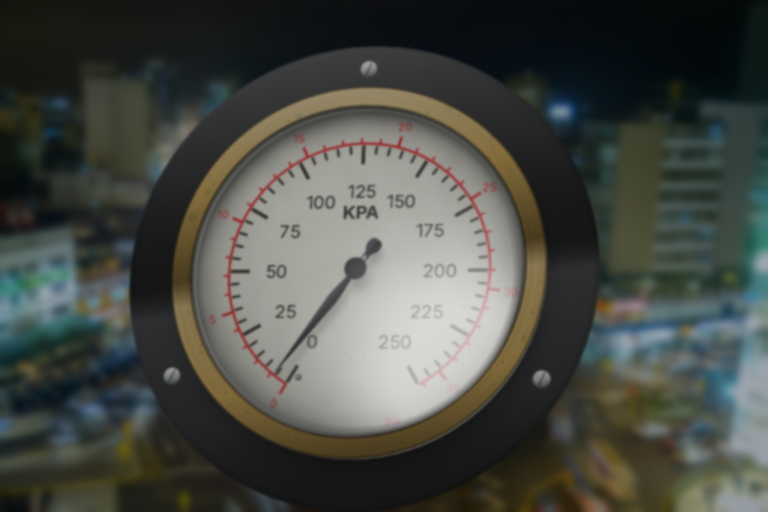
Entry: 5kPa
